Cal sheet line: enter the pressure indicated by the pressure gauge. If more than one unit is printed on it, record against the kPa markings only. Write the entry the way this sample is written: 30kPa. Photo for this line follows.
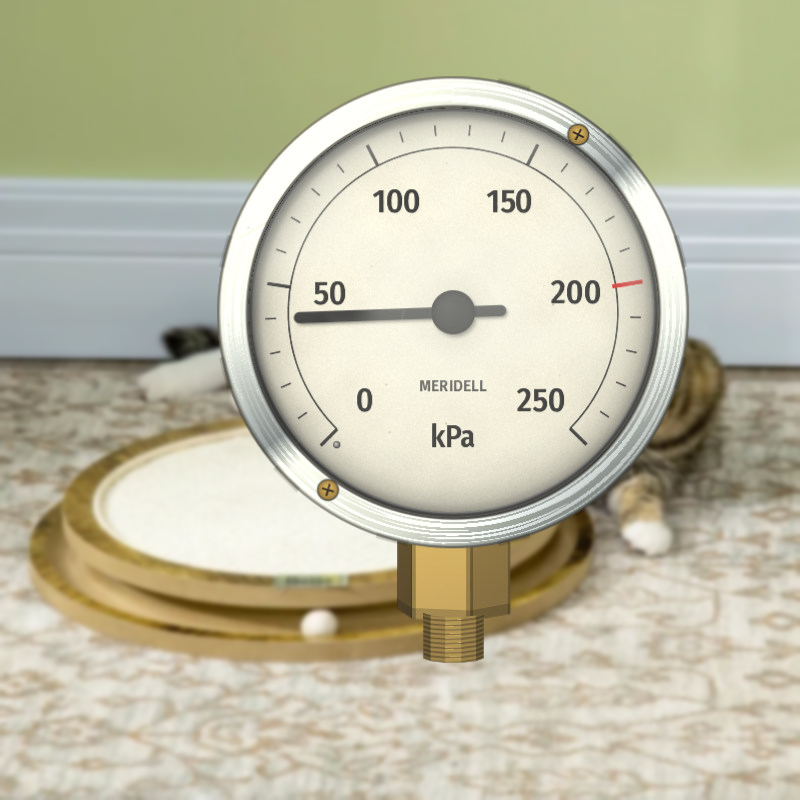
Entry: 40kPa
